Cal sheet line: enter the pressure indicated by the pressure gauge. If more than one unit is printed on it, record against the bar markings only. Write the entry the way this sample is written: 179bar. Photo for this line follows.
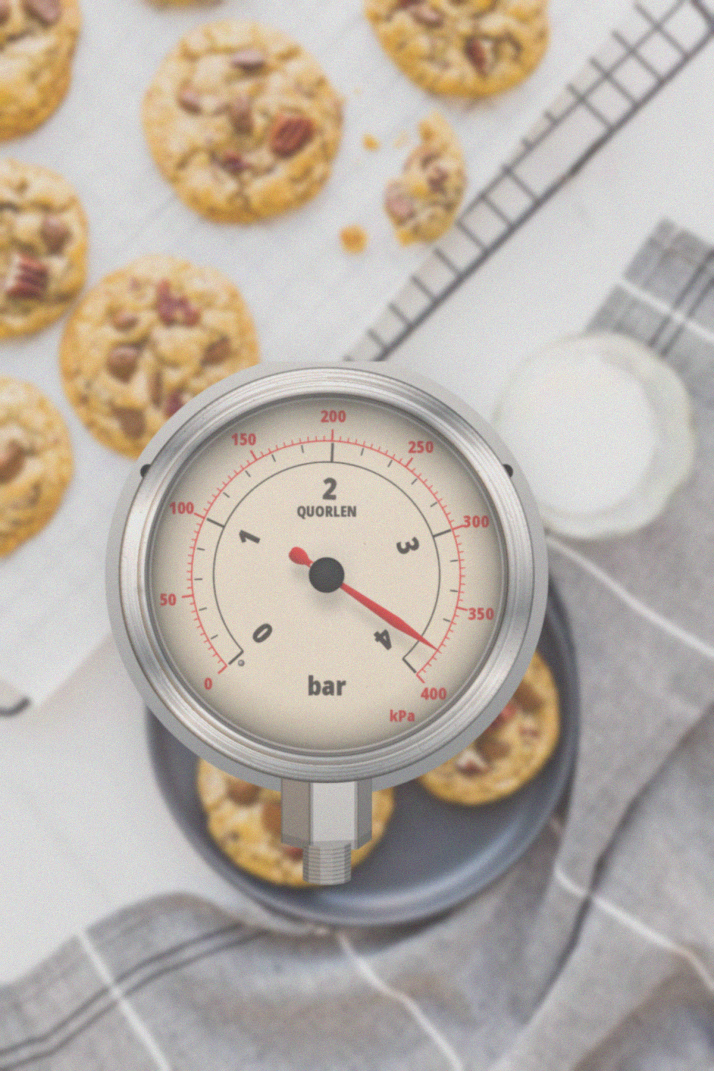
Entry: 3.8bar
